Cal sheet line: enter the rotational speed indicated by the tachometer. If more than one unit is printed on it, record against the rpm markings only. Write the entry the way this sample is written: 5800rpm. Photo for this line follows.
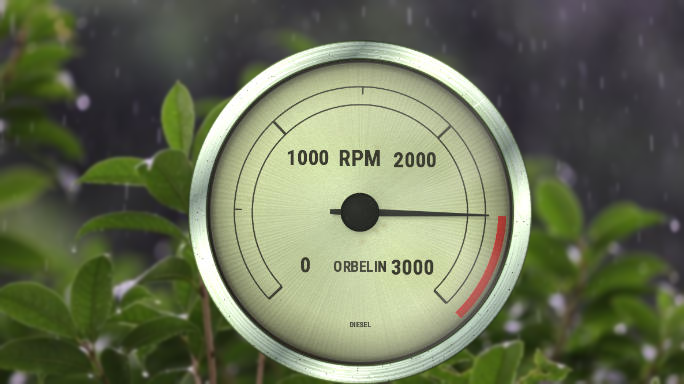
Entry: 2500rpm
